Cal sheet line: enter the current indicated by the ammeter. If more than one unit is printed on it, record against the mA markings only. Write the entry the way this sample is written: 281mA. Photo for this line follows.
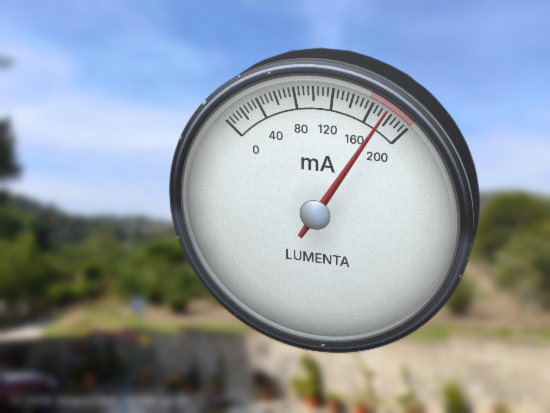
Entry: 175mA
